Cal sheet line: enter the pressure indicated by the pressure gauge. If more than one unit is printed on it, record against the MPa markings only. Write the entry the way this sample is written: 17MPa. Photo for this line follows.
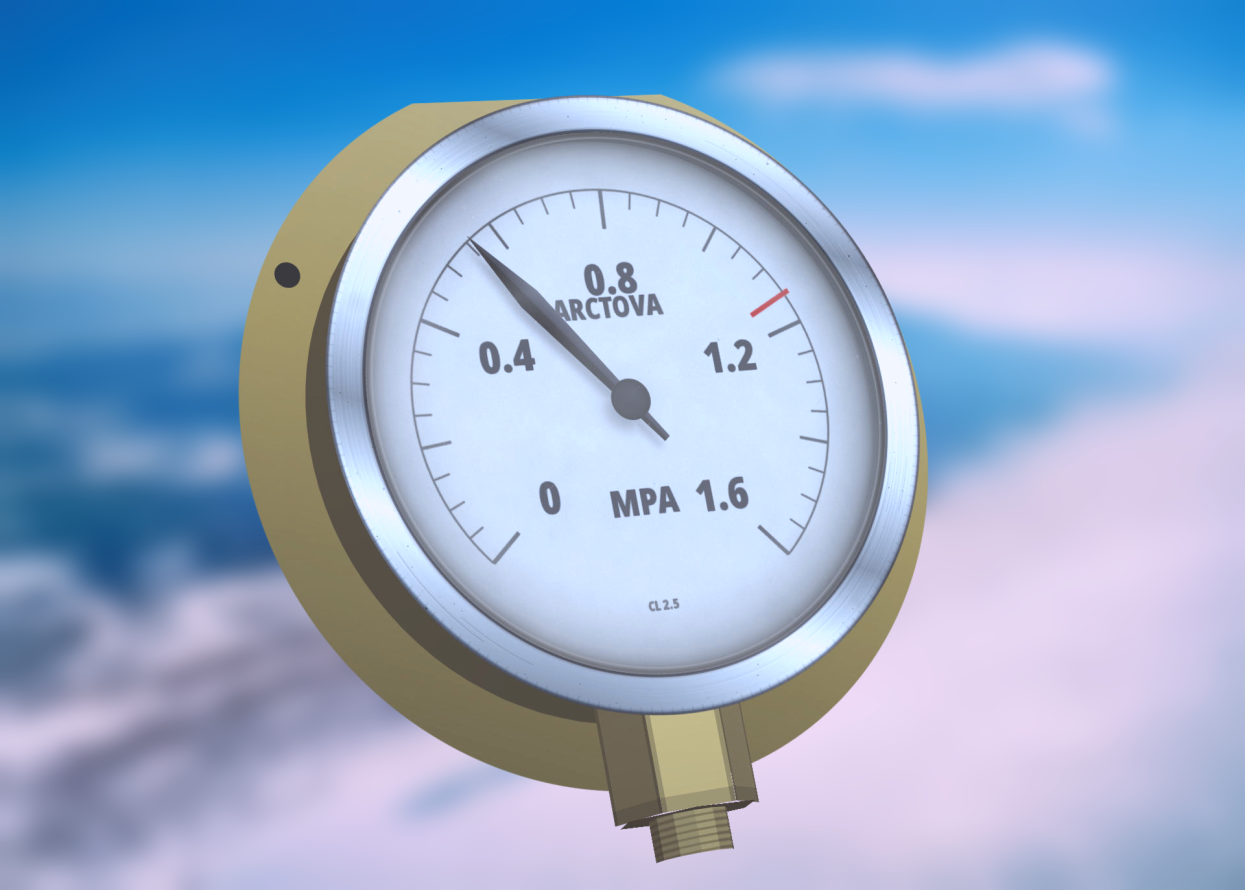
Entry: 0.55MPa
